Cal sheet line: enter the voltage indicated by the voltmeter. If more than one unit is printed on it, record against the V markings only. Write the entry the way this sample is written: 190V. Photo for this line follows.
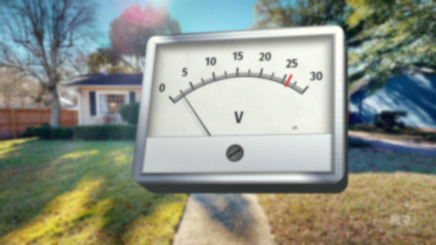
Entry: 2.5V
